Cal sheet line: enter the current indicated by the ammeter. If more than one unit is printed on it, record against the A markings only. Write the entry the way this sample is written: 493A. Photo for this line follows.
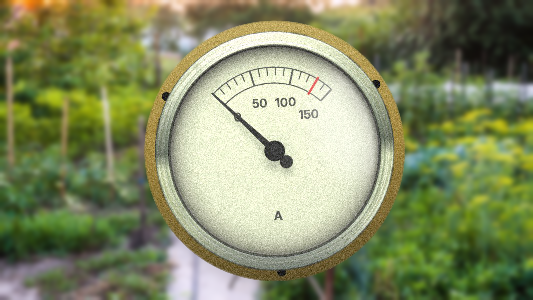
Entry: 0A
